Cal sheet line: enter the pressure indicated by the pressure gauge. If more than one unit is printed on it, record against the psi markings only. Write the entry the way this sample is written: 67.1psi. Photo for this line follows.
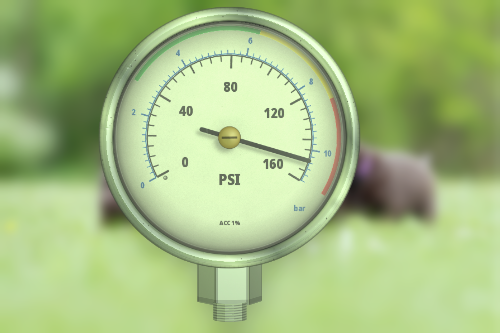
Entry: 150psi
